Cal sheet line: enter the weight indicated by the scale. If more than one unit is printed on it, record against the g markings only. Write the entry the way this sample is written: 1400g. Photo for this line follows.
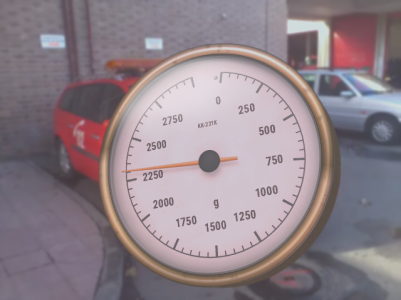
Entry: 2300g
